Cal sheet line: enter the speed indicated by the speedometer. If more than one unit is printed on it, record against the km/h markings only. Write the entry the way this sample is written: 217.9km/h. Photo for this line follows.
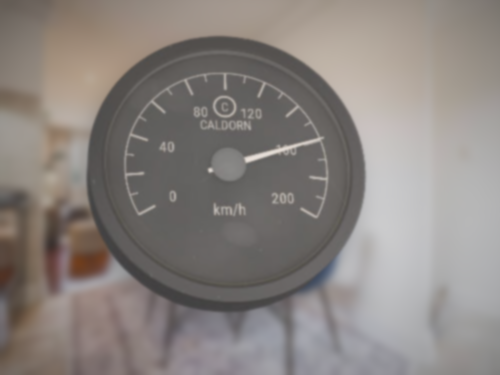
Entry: 160km/h
